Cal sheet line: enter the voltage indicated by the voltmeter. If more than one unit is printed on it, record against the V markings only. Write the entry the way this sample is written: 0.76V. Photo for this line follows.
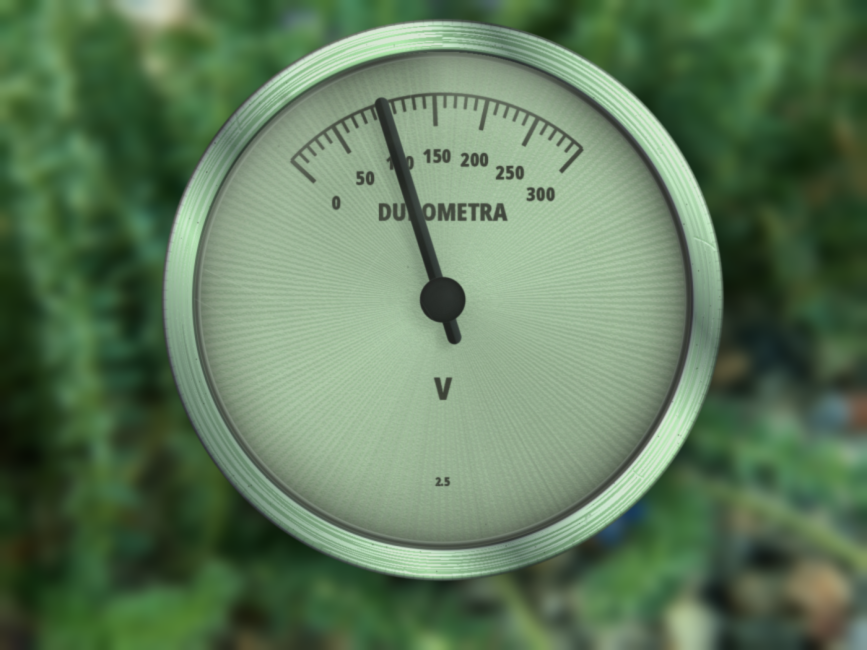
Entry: 100V
